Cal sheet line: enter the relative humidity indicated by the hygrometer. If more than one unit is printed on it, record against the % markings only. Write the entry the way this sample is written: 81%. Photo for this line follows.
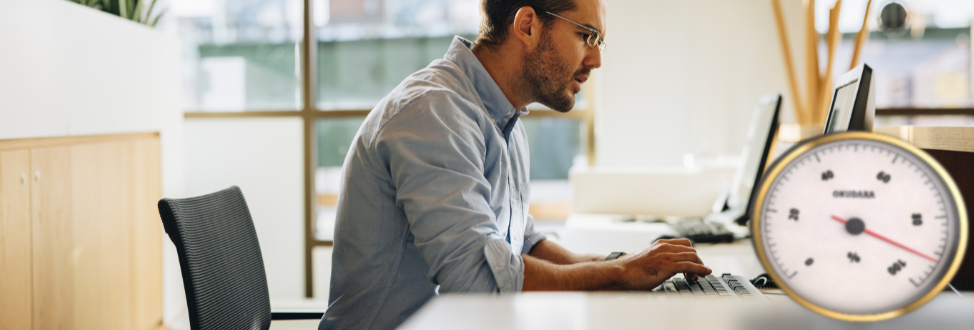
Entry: 92%
